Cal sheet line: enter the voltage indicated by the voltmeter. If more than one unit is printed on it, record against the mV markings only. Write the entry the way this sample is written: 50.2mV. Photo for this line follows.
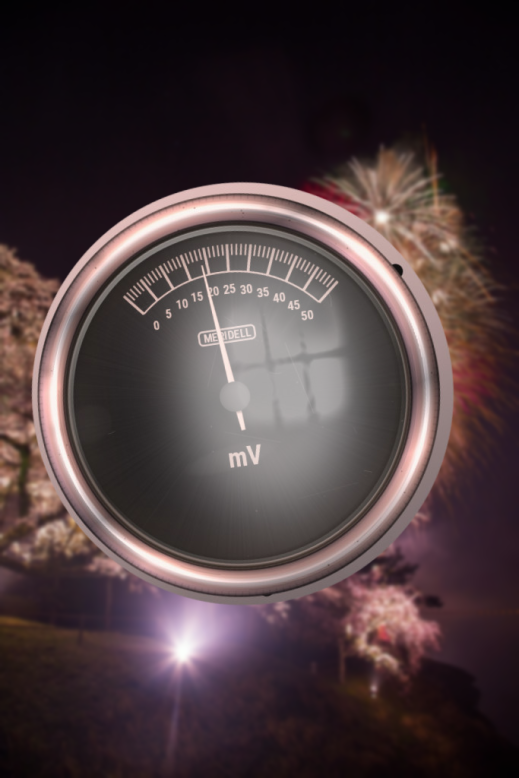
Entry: 19mV
